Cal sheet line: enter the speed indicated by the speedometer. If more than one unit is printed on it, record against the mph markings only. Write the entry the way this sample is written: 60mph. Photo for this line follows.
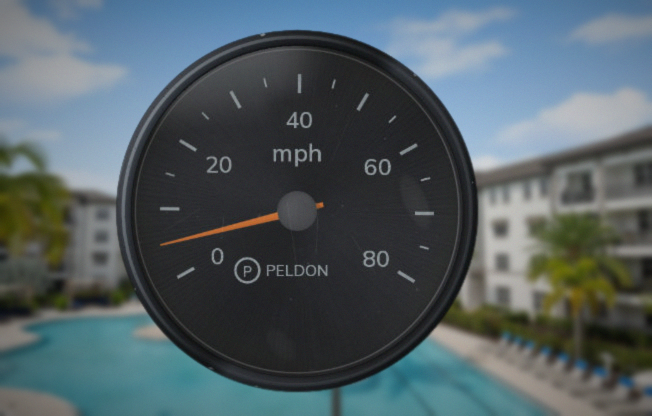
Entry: 5mph
